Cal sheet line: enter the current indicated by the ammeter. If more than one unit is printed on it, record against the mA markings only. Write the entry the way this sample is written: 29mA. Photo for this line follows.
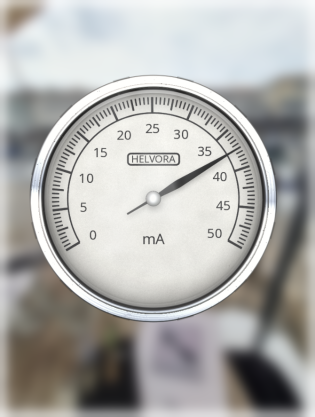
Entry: 37.5mA
